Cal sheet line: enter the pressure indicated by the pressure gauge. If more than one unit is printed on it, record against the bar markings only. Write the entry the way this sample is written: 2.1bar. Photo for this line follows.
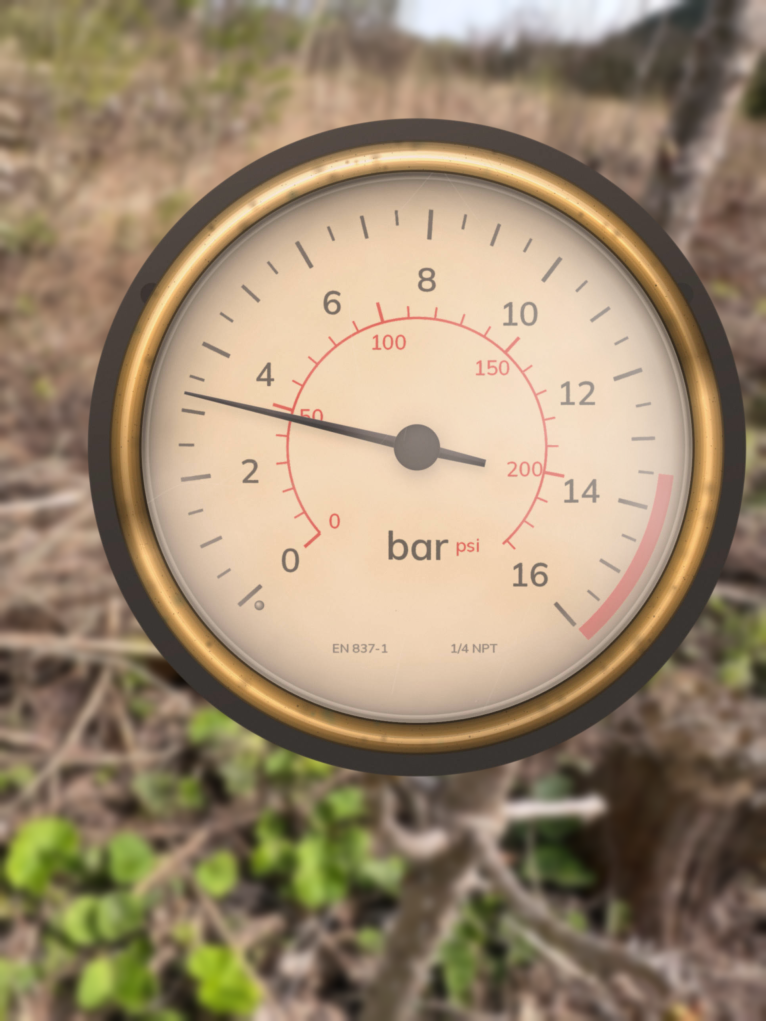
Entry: 3.25bar
